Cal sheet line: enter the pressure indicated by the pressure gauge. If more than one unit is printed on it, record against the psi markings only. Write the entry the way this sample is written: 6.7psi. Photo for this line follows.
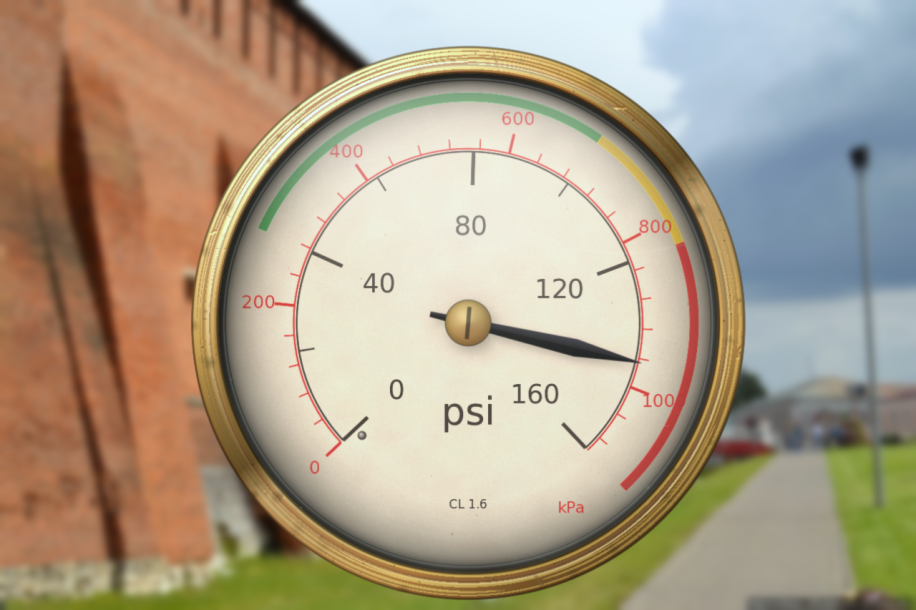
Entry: 140psi
